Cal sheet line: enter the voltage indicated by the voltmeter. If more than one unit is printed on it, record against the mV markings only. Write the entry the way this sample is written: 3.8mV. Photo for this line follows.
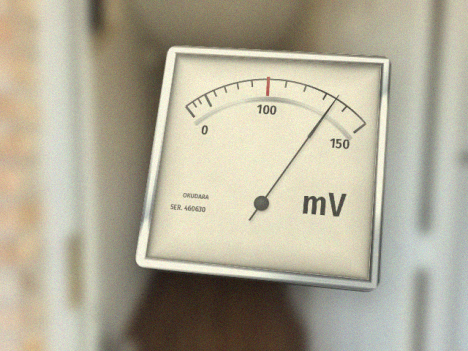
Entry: 135mV
